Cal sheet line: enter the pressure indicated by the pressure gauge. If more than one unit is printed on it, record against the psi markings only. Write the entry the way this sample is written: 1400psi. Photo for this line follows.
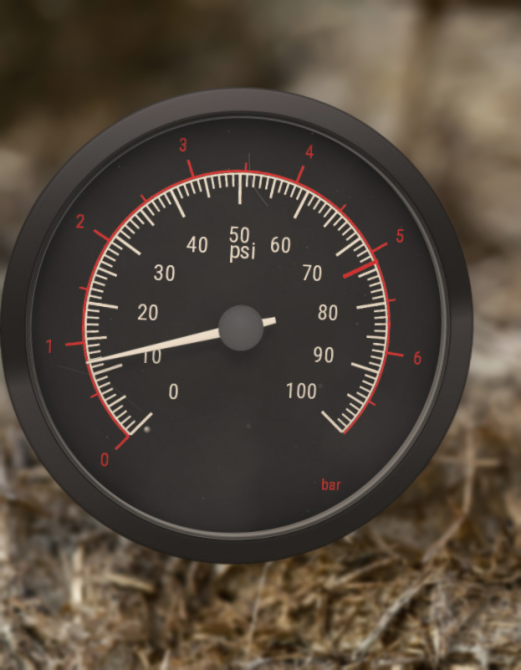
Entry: 12psi
